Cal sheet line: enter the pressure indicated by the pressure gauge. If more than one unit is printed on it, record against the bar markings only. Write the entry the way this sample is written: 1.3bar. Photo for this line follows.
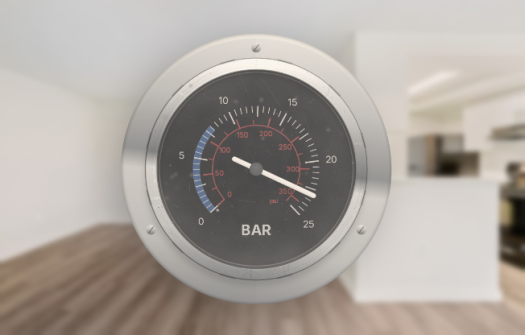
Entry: 23bar
